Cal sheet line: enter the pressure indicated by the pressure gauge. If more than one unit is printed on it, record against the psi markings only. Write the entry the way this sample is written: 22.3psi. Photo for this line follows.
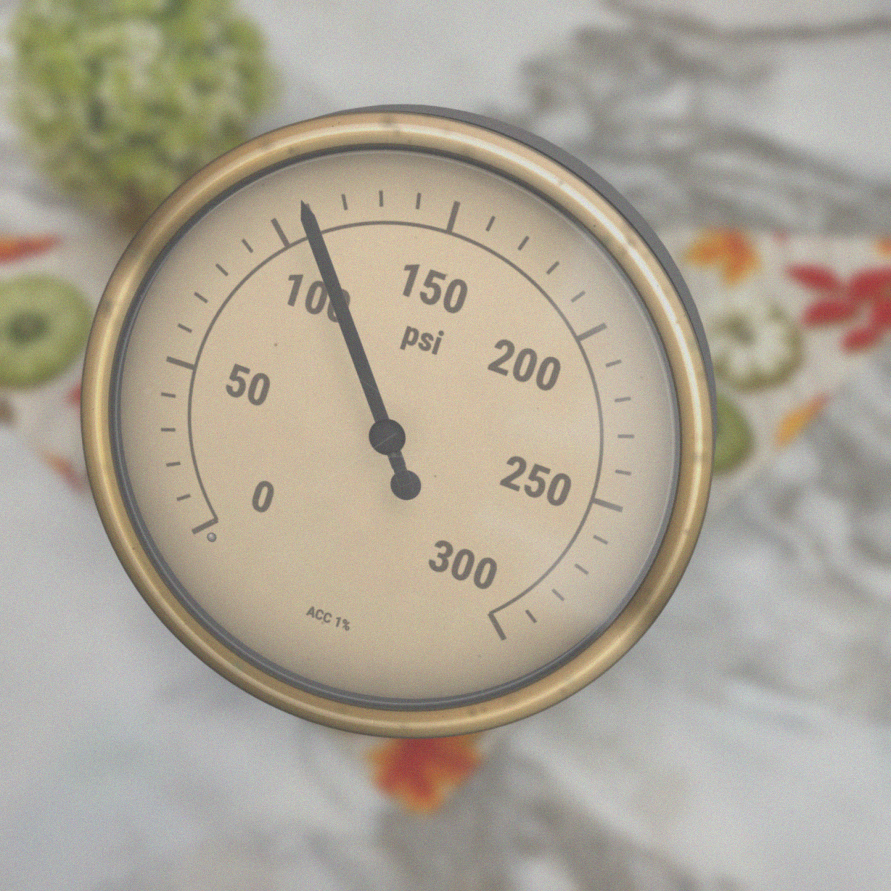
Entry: 110psi
